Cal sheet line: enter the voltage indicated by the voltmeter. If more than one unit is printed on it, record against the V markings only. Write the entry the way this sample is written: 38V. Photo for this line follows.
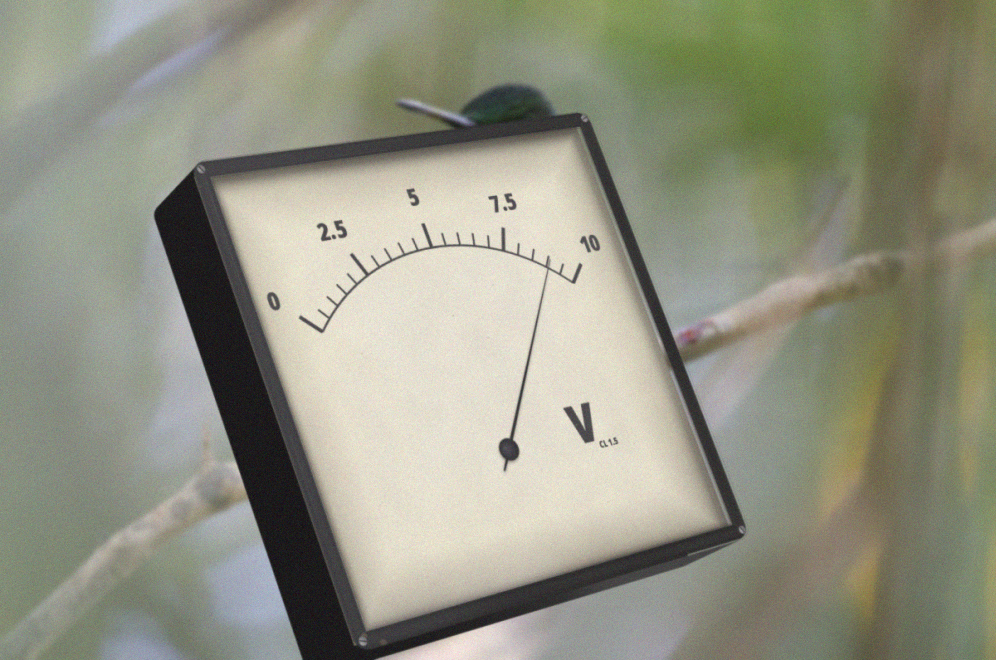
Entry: 9V
